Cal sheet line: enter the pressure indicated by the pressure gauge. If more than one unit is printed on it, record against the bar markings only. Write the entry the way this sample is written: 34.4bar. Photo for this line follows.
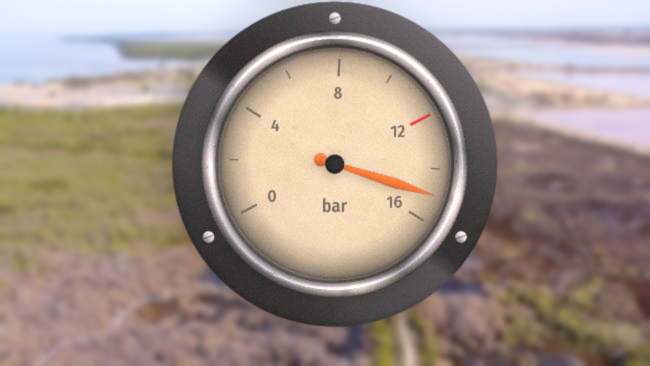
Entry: 15bar
